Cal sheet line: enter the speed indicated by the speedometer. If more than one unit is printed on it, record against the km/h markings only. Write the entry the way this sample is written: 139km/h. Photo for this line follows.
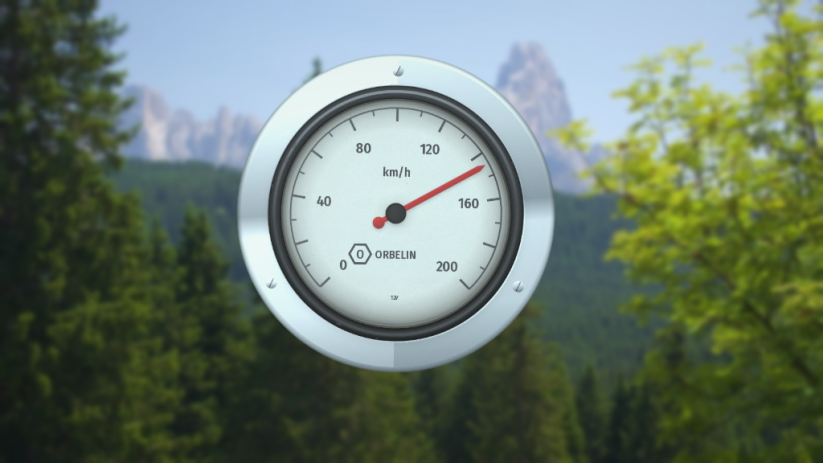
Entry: 145km/h
